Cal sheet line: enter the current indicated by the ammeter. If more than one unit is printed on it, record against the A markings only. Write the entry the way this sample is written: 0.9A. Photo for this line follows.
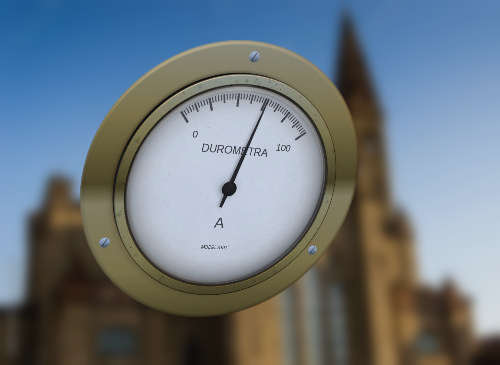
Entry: 60A
